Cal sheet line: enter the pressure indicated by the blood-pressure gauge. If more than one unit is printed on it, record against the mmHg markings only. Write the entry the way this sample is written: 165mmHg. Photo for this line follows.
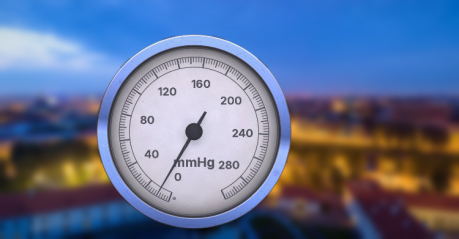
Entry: 10mmHg
